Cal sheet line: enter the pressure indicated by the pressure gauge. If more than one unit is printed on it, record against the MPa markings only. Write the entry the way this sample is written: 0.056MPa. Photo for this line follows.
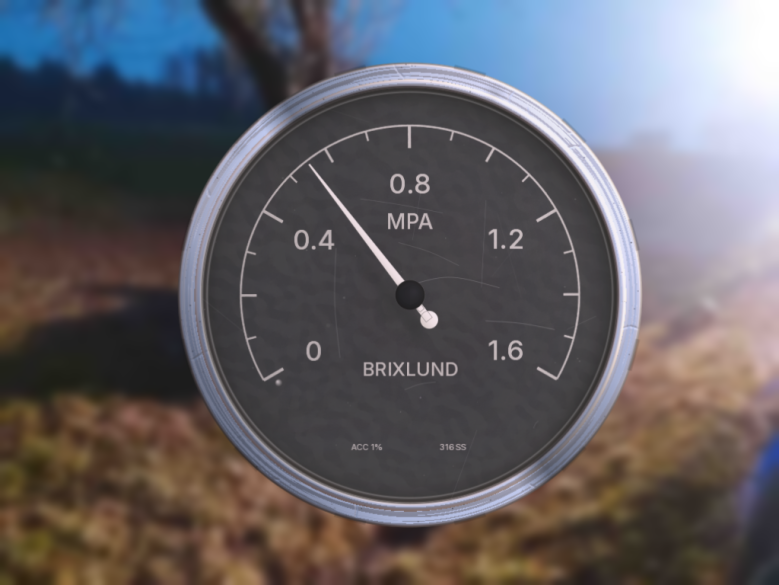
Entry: 0.55MPa
